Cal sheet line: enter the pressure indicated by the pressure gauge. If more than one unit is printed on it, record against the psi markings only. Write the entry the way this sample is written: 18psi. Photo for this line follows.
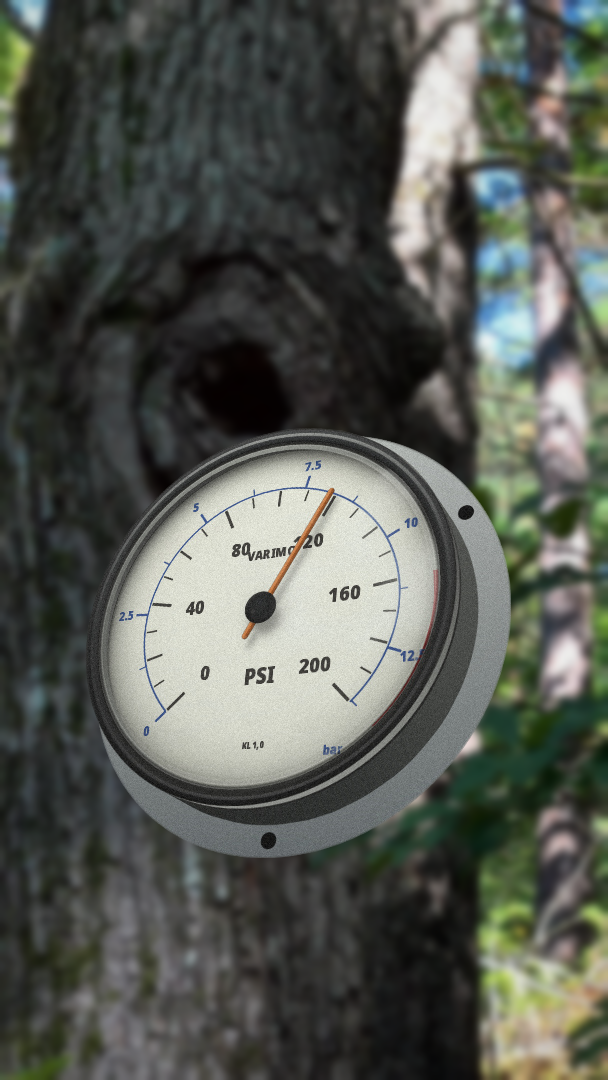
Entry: 120psi
